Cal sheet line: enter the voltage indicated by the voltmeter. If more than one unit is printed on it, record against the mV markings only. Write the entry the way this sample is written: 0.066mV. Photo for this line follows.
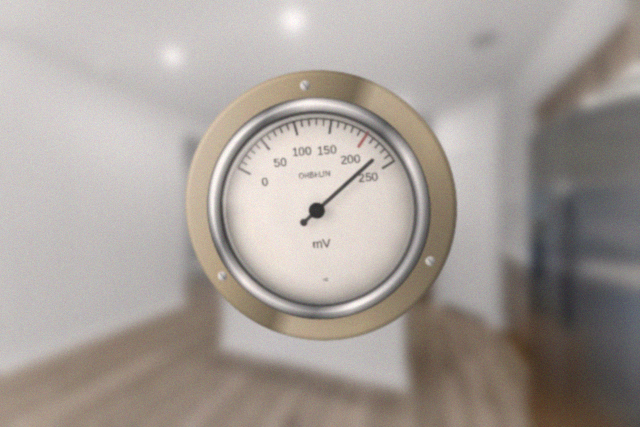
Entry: 230mV
